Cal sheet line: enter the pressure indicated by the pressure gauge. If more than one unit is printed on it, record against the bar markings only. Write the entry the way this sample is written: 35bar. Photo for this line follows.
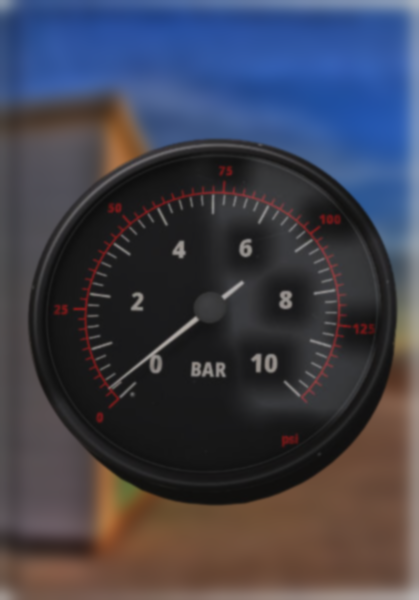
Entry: 0.2bar
